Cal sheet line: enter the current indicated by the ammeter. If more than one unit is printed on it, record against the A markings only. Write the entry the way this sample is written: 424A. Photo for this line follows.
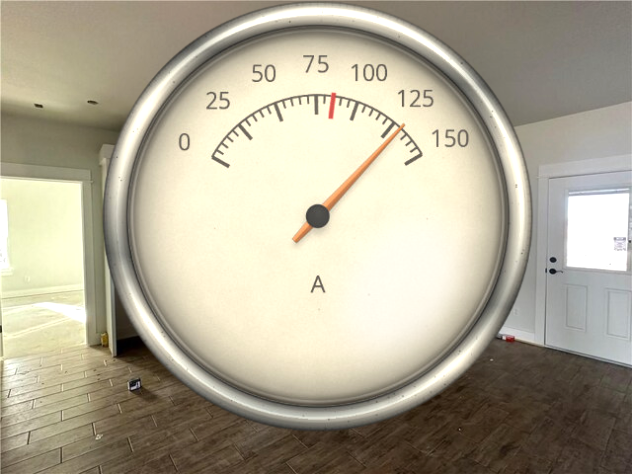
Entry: 130A
